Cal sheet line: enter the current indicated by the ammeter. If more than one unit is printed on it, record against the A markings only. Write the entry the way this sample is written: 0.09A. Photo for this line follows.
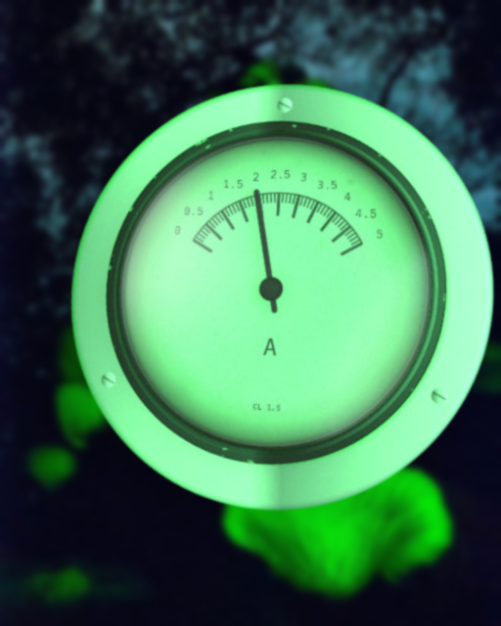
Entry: 2A
